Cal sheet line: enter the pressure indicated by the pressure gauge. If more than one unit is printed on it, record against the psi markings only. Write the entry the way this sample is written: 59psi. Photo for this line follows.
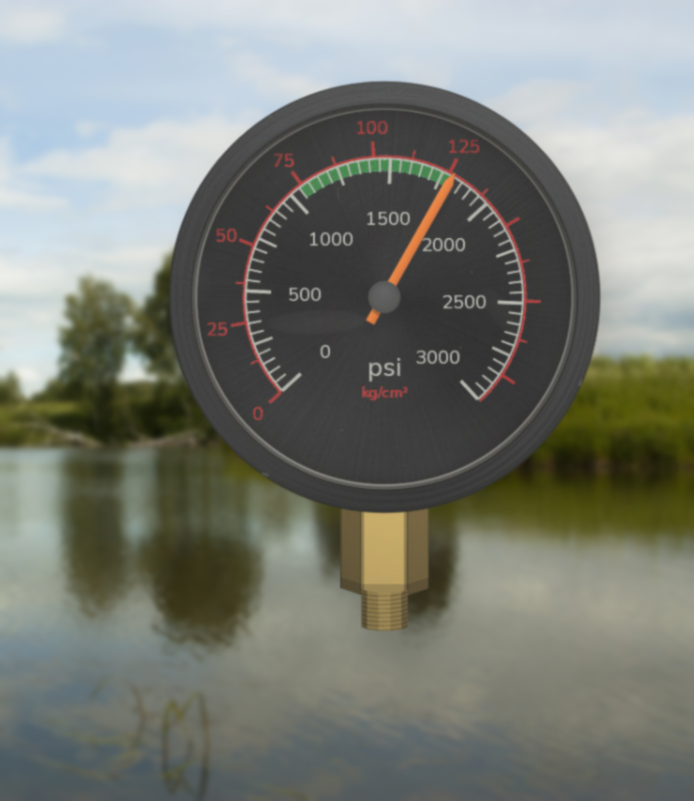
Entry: 1800psi
